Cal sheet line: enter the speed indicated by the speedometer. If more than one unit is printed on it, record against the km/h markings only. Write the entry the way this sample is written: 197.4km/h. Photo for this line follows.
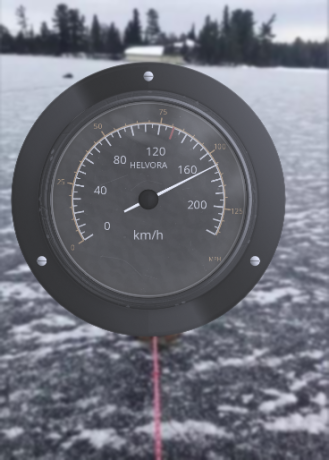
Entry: 170km/h
